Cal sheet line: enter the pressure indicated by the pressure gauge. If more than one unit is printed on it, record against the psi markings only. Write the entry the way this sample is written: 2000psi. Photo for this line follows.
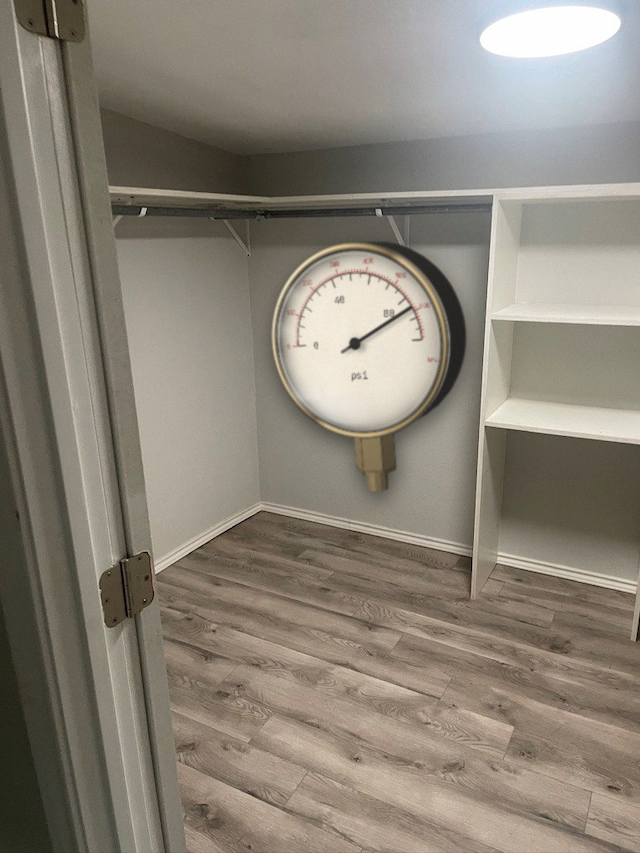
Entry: 85psi
